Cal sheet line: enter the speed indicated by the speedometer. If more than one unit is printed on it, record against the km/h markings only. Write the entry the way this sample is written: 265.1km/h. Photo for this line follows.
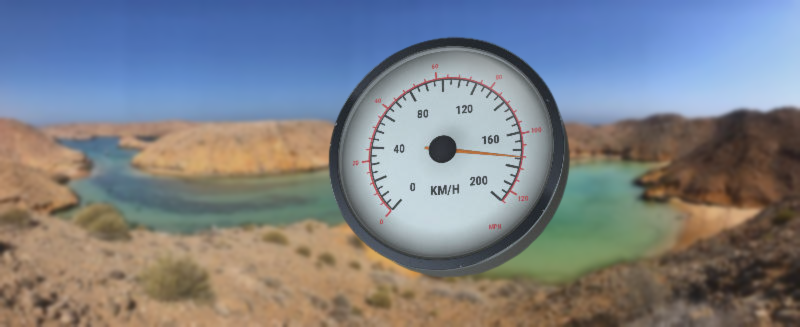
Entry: 175km/h
